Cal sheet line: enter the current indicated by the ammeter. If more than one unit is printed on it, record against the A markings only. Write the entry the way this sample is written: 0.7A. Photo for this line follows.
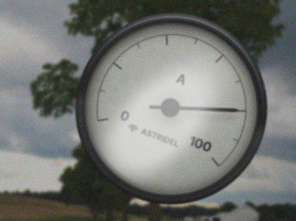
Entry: 80A
